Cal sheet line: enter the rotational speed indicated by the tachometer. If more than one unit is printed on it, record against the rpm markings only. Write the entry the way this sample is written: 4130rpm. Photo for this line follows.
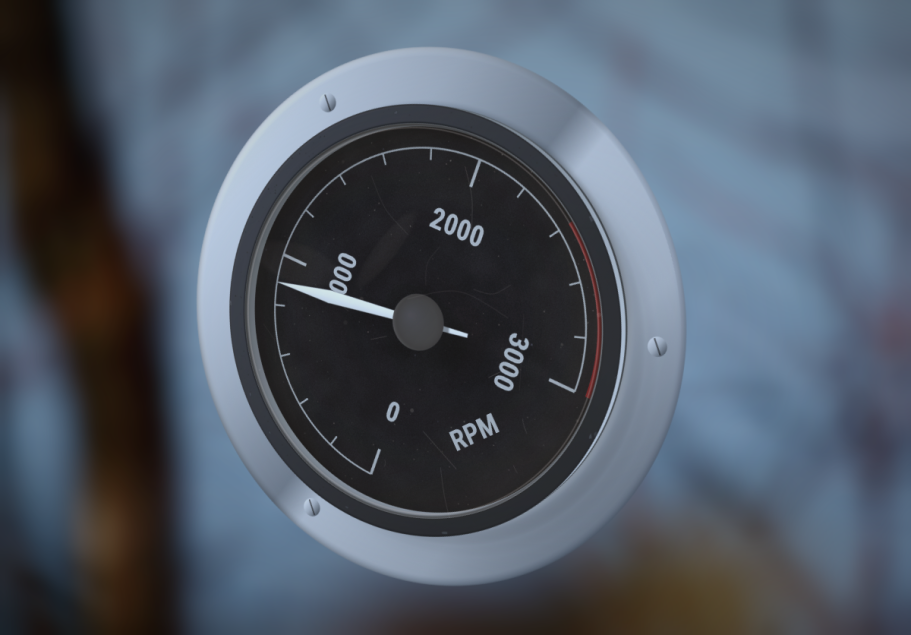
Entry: 900rpm
